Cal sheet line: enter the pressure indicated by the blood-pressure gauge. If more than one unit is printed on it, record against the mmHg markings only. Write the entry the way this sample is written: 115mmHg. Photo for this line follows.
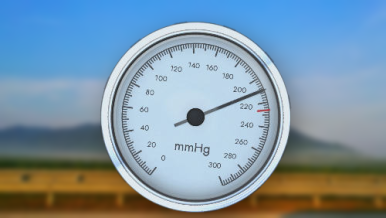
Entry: 210mmHg
